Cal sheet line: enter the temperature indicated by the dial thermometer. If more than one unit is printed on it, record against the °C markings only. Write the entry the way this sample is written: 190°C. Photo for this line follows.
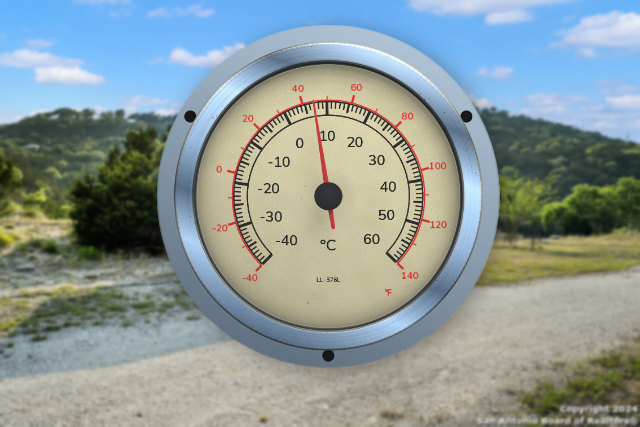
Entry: 7°C
